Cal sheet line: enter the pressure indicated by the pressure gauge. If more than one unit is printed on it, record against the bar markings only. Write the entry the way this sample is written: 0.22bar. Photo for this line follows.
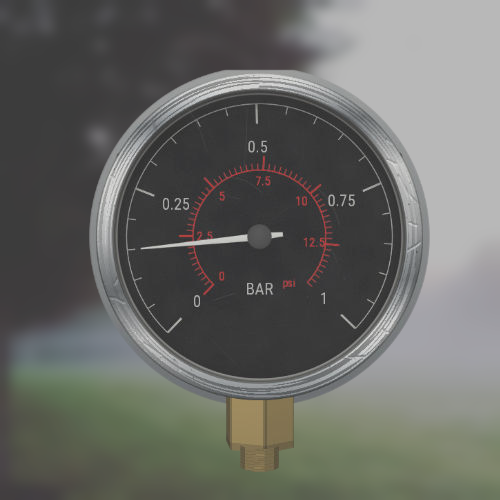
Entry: 0.15bar
